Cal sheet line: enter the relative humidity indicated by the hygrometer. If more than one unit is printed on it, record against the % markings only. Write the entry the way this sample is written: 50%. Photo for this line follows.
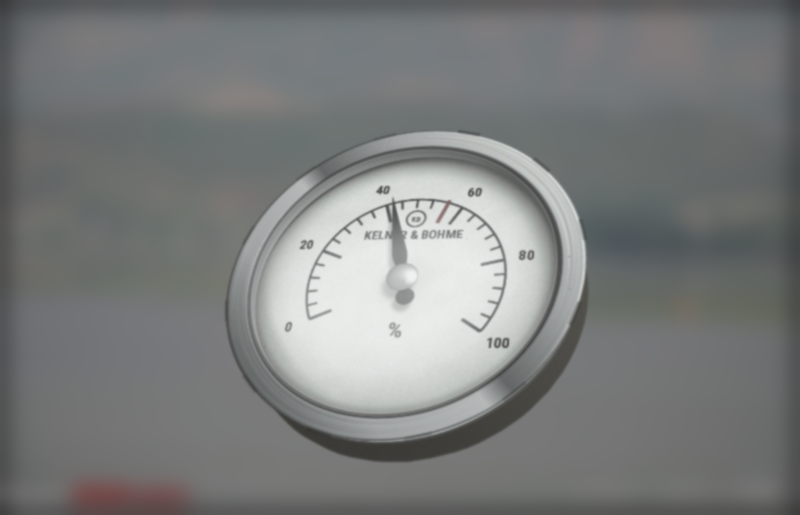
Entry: 42%
